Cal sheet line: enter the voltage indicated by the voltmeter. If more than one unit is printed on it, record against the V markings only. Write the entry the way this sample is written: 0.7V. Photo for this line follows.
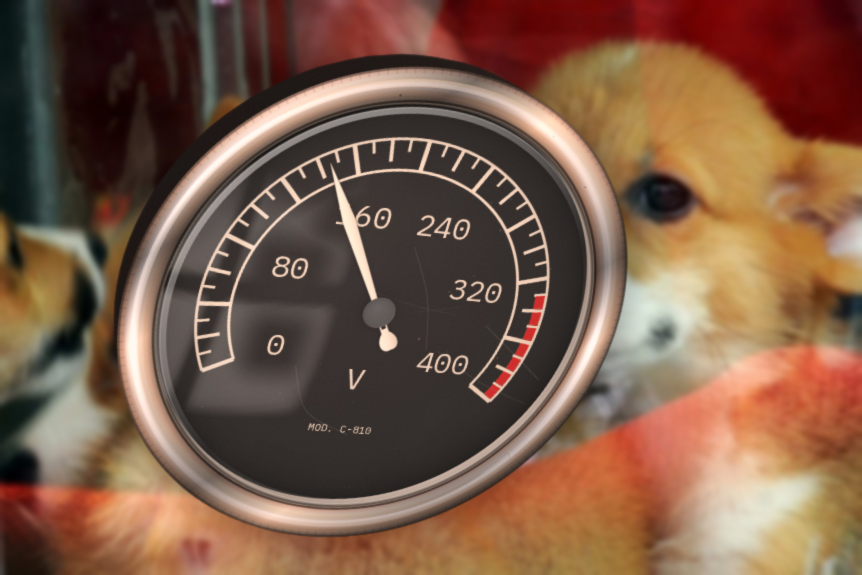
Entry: 145V
